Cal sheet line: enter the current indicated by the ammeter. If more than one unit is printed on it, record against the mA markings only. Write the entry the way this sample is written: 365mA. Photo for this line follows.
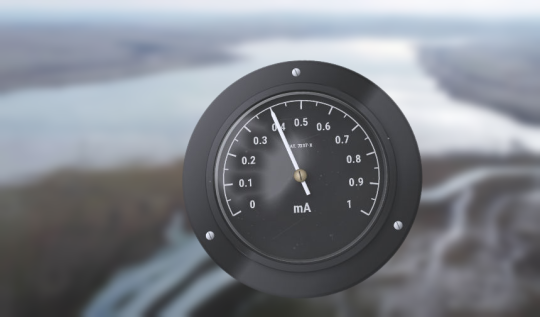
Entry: 0.4mA
